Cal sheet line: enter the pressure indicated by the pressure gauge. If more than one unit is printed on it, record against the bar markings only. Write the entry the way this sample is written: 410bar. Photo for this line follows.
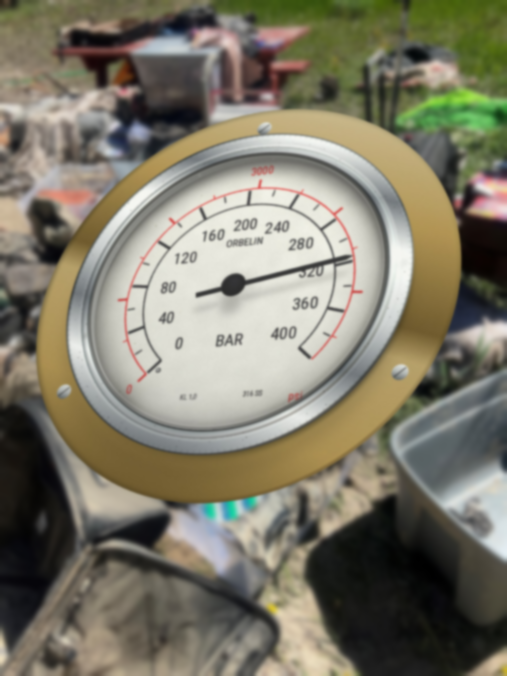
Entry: 320bar
